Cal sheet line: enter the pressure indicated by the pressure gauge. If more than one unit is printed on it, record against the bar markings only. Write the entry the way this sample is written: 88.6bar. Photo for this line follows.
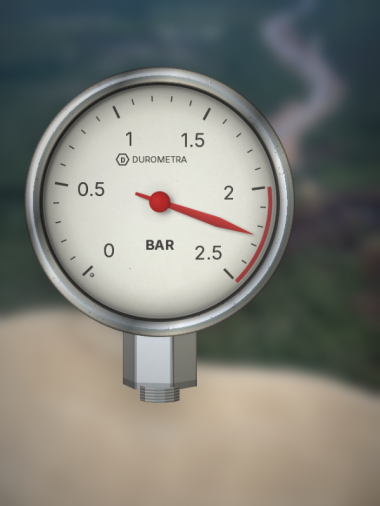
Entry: 2.25bar
